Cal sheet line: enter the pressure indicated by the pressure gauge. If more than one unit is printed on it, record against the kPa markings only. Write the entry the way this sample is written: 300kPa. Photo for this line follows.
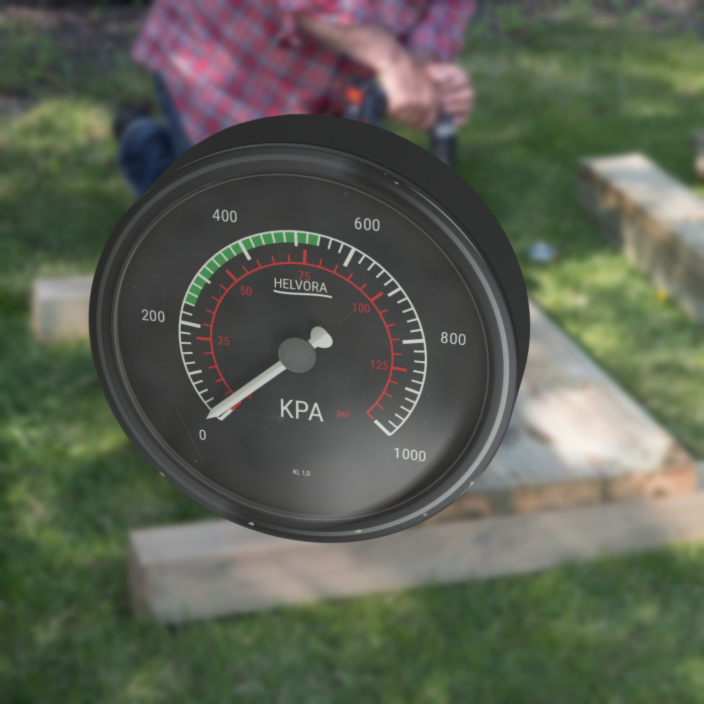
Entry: 20kPa
